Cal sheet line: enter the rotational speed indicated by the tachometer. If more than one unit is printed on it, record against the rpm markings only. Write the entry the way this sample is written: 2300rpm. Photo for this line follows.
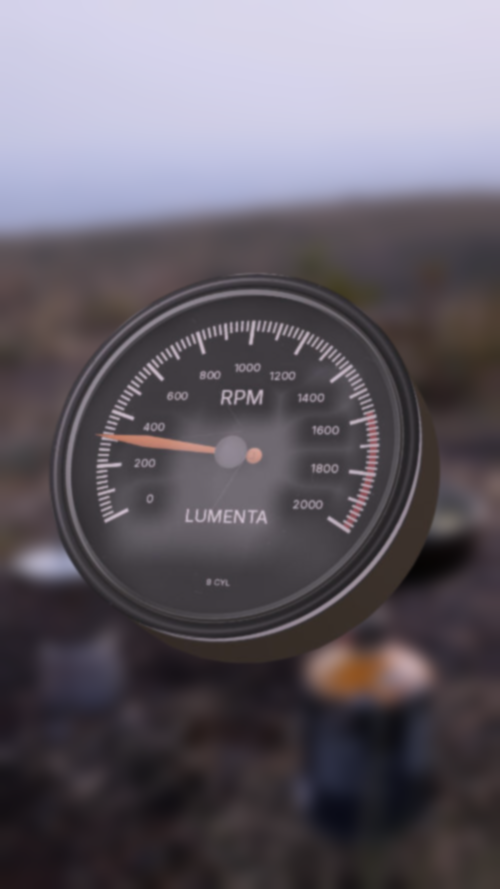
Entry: 300rpm
